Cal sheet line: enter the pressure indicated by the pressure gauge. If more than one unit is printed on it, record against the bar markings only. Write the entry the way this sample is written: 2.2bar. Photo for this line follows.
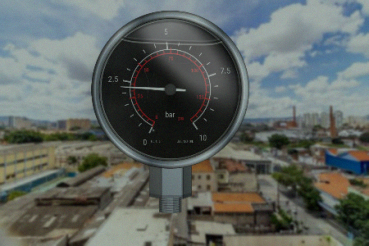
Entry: 2.25bar
